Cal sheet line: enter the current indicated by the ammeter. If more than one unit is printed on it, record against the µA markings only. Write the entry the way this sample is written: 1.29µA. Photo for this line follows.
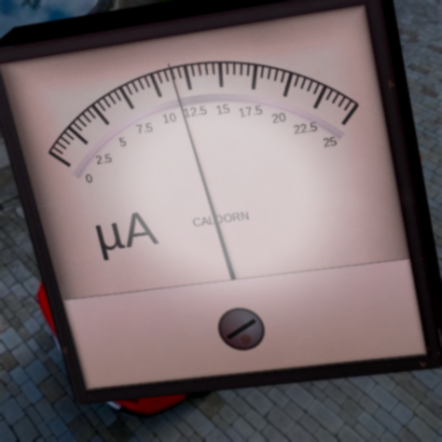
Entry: 11.5µA
